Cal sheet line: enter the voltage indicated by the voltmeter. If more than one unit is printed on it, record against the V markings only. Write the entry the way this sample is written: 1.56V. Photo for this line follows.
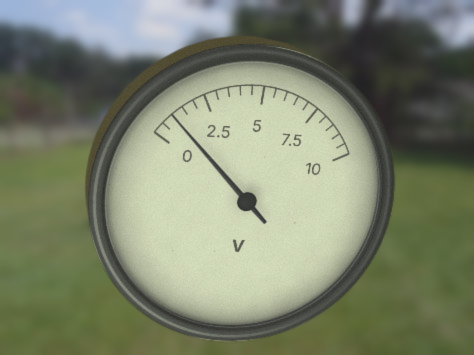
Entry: 1V
